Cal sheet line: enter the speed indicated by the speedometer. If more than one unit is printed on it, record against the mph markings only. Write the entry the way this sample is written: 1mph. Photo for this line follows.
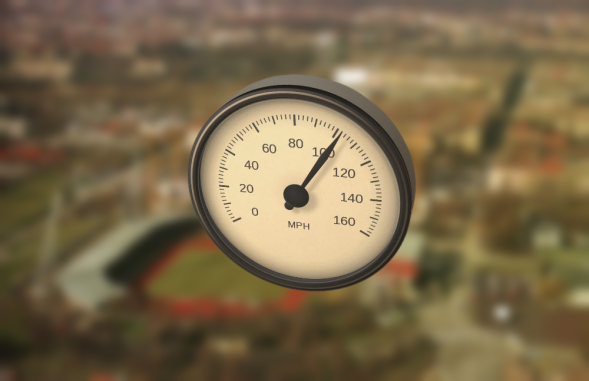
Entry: 102mph
